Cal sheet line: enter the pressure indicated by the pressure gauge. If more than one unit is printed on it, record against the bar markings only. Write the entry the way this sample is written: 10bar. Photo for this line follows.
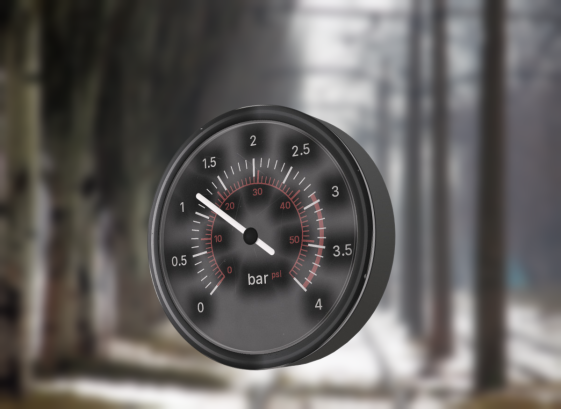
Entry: 1.2bar
